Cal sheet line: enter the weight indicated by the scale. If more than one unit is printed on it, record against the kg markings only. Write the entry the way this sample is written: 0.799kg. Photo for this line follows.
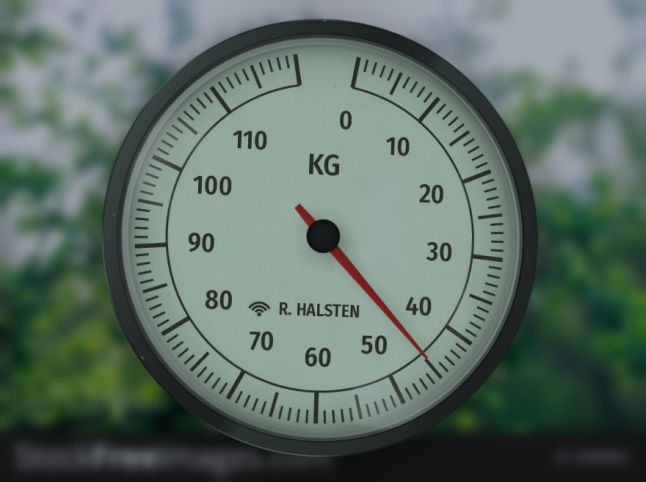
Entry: 45kg
